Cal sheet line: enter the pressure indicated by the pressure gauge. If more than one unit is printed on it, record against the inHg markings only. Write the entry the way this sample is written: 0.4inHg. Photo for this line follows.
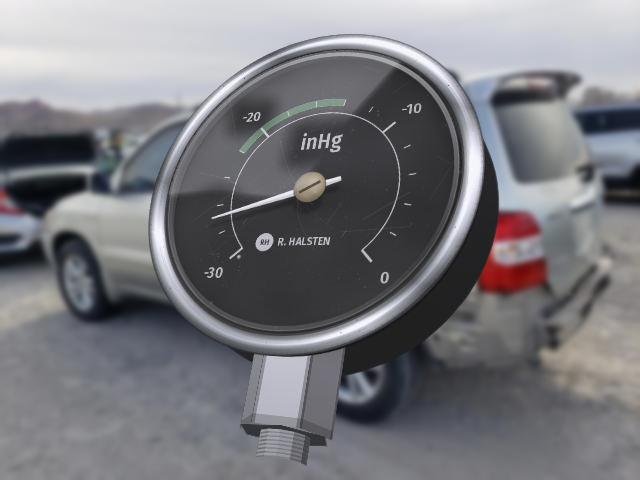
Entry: -27inHg
